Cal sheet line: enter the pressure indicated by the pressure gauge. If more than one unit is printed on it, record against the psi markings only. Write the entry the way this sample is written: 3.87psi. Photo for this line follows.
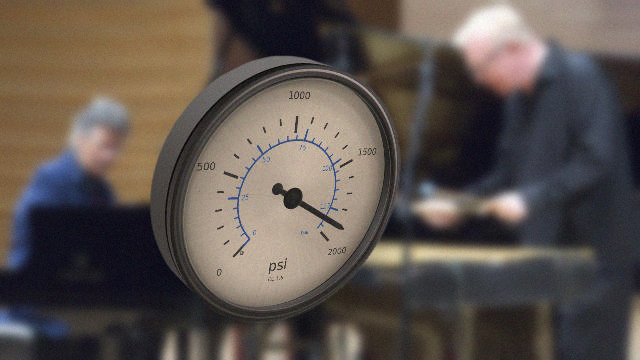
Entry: 1900psi
